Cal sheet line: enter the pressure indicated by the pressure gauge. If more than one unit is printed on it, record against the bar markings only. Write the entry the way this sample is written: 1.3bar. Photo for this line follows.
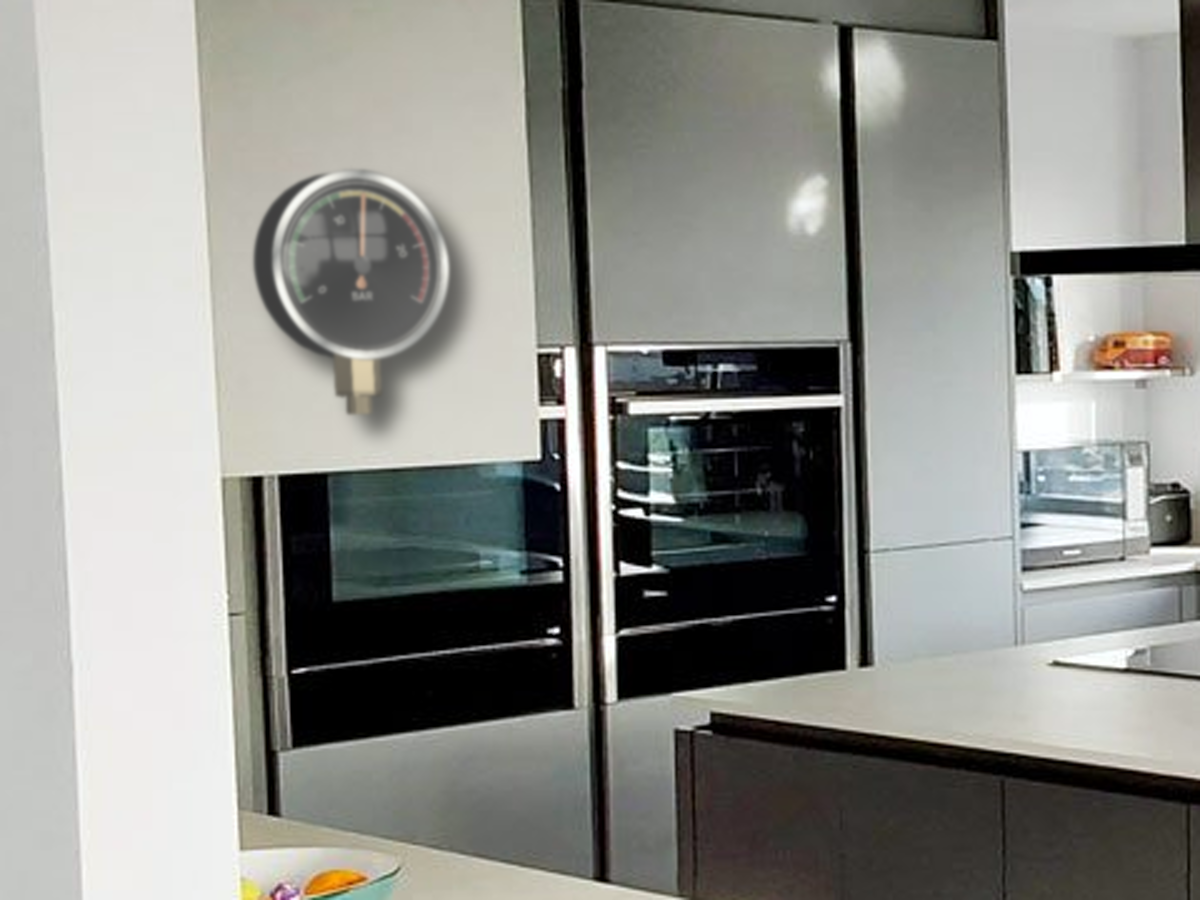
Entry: 13bar
